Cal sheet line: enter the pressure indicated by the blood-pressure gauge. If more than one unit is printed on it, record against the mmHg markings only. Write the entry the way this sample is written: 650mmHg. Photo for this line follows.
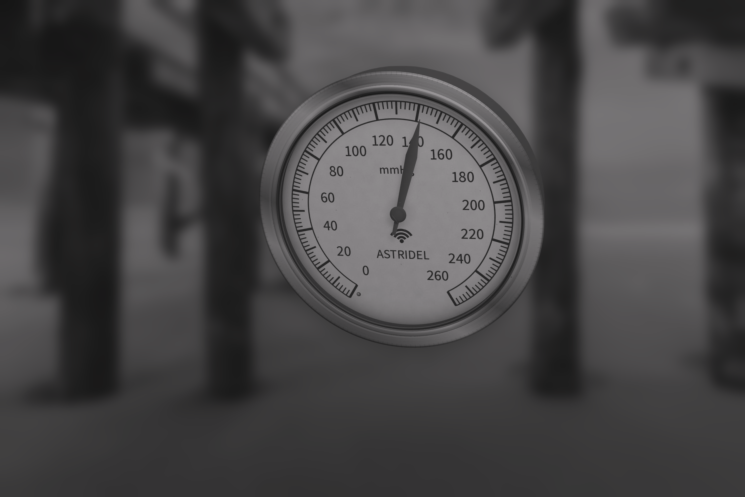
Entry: 142mmHg
